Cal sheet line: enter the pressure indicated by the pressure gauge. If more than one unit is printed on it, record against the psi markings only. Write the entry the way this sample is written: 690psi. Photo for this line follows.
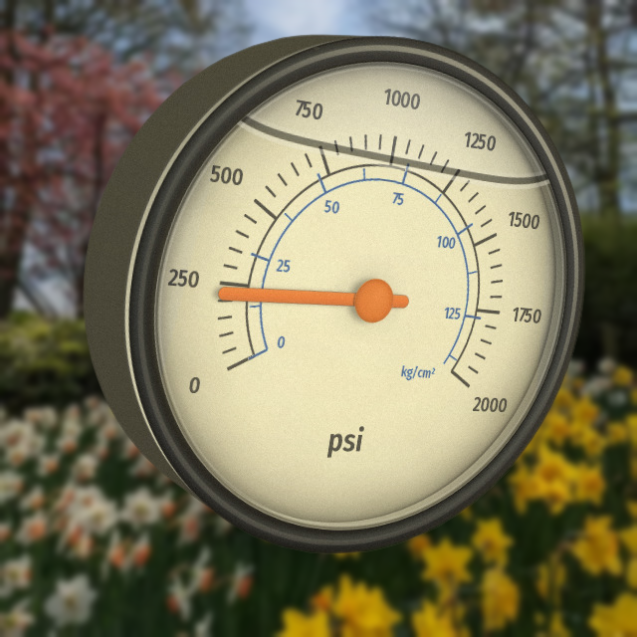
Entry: 225psi
